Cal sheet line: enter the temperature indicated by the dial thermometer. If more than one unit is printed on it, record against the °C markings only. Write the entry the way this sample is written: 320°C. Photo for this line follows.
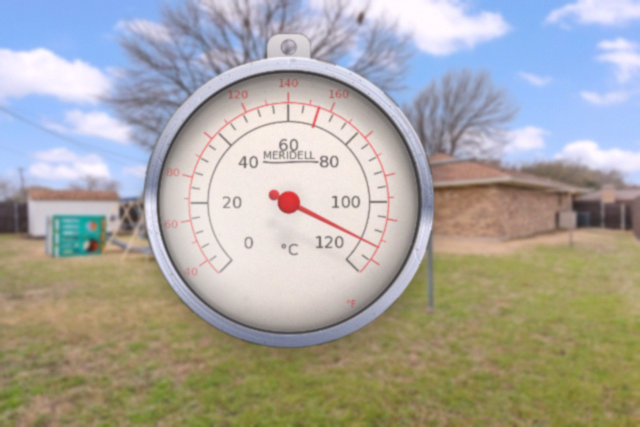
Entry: 112°C
